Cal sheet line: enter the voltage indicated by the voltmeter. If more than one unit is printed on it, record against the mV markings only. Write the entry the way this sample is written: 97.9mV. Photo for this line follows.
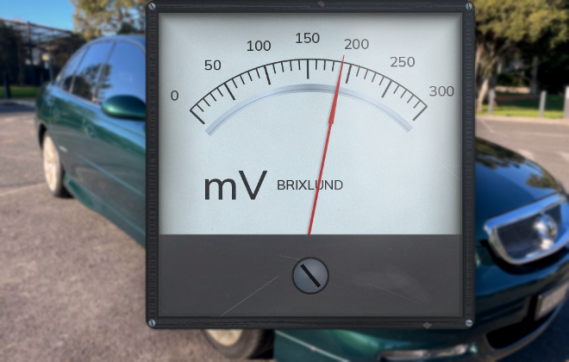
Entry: 190mV
